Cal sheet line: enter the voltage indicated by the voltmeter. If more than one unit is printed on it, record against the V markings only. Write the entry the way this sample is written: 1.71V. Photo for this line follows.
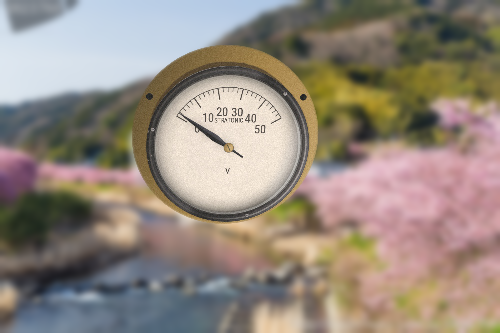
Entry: 2V
